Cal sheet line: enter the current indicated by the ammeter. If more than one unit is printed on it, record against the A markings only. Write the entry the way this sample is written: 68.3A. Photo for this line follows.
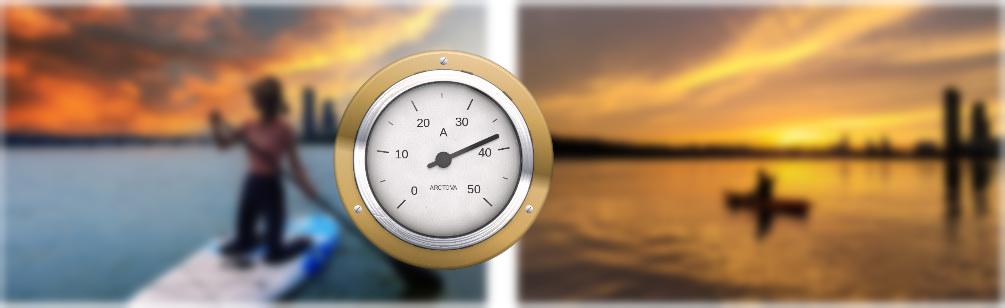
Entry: 37.5A
